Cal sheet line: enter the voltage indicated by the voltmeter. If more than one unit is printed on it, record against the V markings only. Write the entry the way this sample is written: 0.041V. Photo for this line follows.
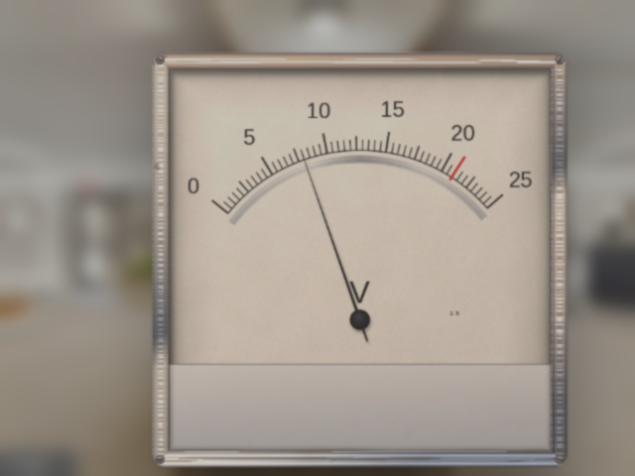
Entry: 8V
